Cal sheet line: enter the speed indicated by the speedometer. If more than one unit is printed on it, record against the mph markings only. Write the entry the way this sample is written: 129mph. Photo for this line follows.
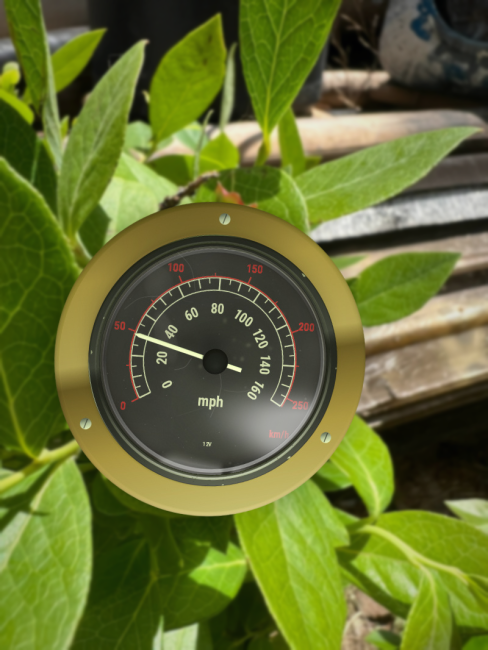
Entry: 30mph
